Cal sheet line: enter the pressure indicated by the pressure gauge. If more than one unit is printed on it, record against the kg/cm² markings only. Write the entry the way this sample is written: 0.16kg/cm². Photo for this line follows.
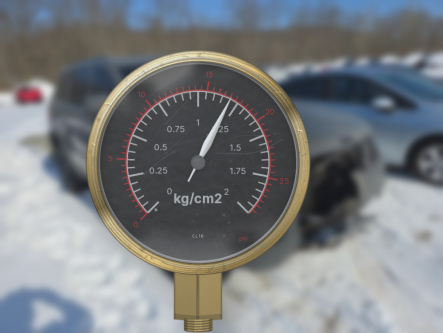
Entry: 1.2kg/cm²
